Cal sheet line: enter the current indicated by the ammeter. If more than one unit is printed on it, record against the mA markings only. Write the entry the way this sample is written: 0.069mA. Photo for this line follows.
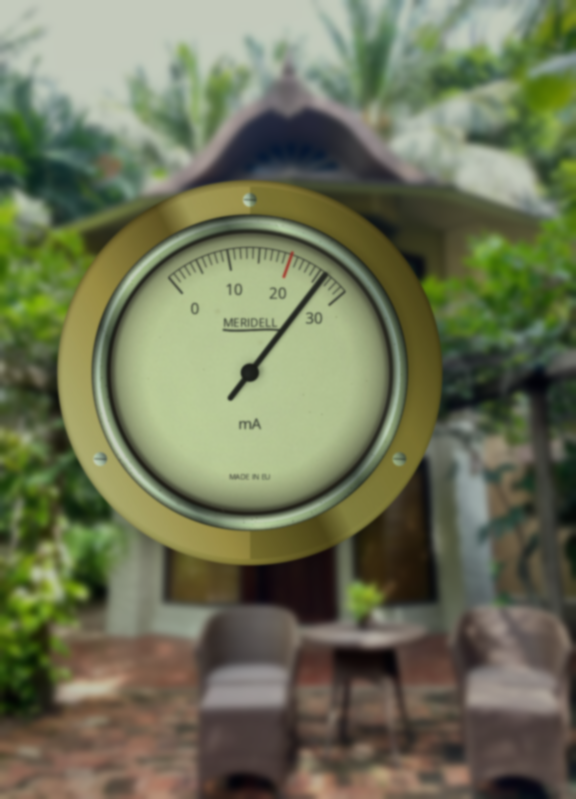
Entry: 26mA
